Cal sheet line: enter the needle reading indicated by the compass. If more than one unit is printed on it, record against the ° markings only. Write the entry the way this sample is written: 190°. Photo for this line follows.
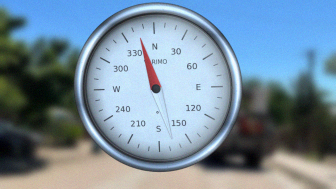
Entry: 345°
